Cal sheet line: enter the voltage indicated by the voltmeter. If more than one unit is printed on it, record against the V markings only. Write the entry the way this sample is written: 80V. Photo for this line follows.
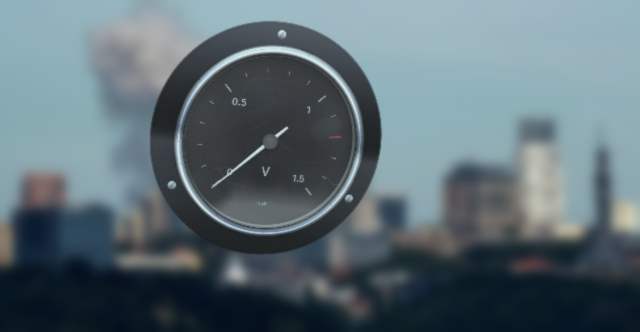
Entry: 0V
